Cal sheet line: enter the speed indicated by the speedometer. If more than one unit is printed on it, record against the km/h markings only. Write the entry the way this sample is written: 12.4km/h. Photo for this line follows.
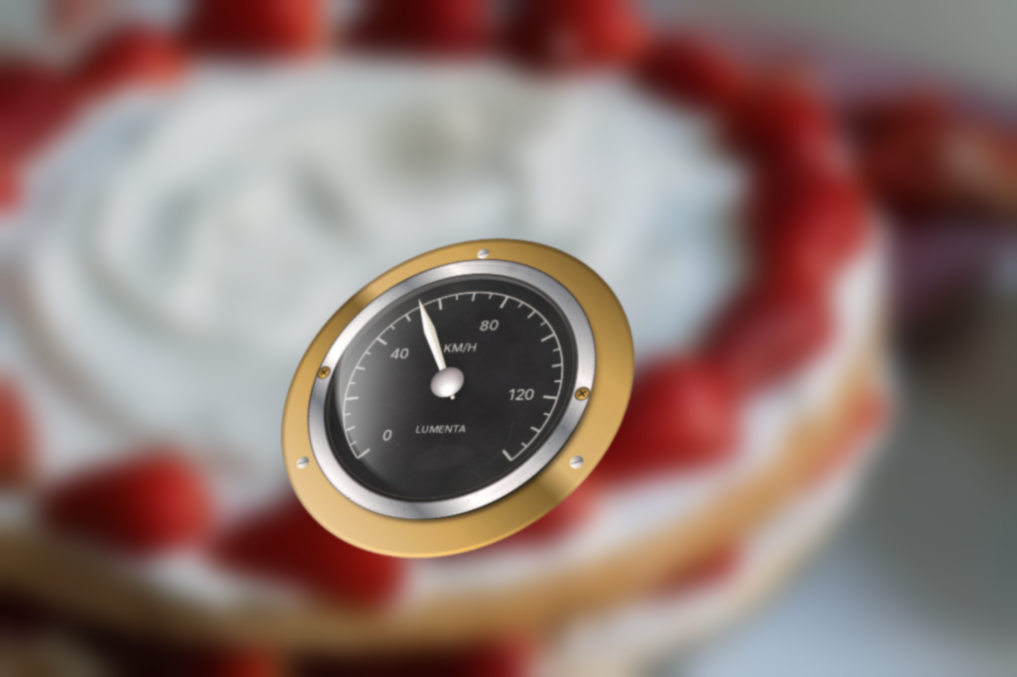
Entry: 55km/h
